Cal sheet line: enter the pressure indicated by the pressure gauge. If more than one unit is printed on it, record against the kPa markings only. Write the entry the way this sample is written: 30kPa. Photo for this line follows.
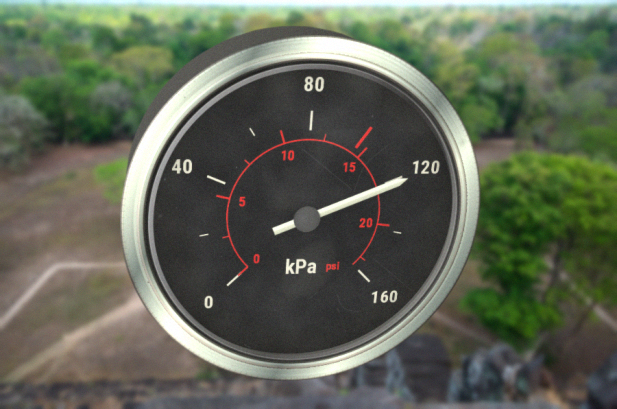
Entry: 120kPa
